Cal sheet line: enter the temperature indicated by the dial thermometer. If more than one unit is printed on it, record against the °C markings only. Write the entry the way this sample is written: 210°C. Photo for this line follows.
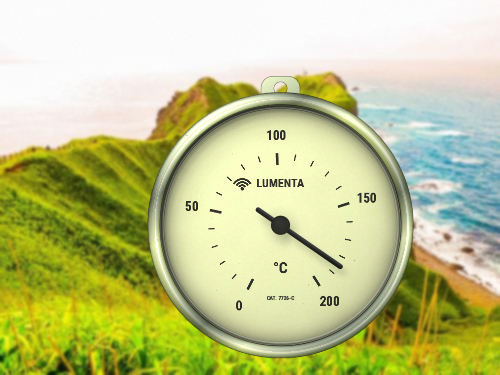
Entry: 185°C
